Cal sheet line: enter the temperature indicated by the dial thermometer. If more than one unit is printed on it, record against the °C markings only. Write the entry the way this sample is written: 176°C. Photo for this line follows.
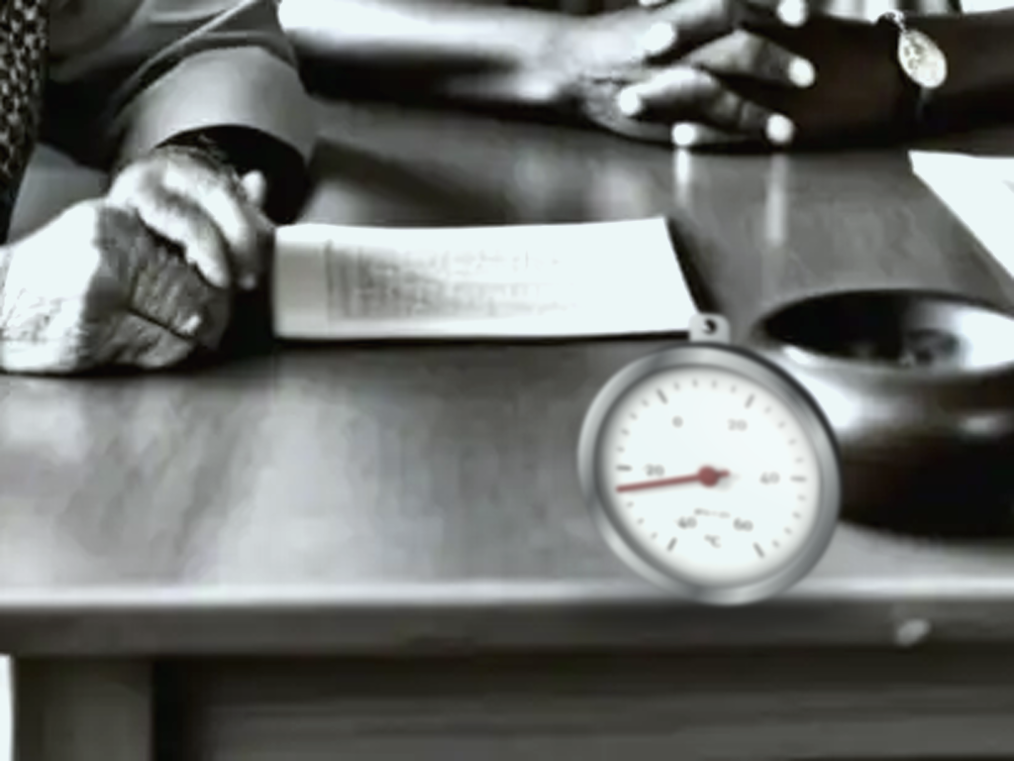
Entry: -24°C
